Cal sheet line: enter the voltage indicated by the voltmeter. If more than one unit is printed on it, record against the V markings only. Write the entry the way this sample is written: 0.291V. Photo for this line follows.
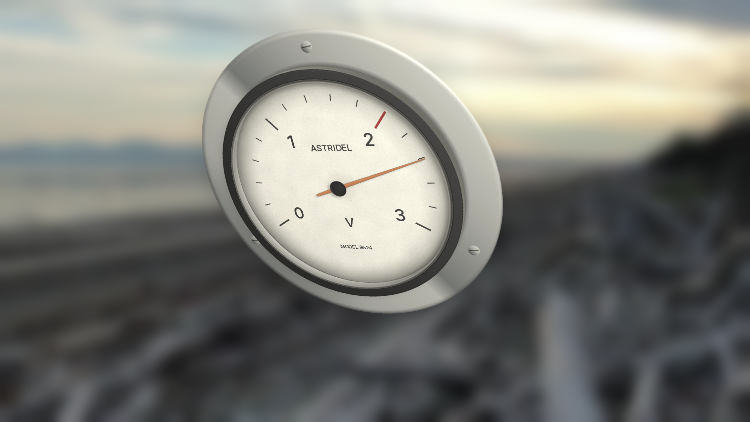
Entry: 2.4V
